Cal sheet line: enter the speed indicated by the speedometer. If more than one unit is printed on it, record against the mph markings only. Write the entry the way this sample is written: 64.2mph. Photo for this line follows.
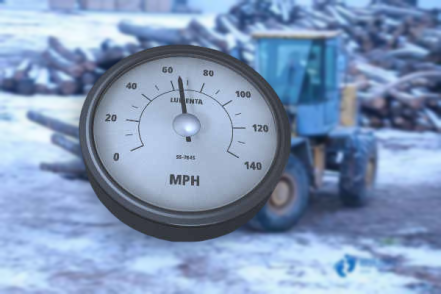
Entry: 65mph
